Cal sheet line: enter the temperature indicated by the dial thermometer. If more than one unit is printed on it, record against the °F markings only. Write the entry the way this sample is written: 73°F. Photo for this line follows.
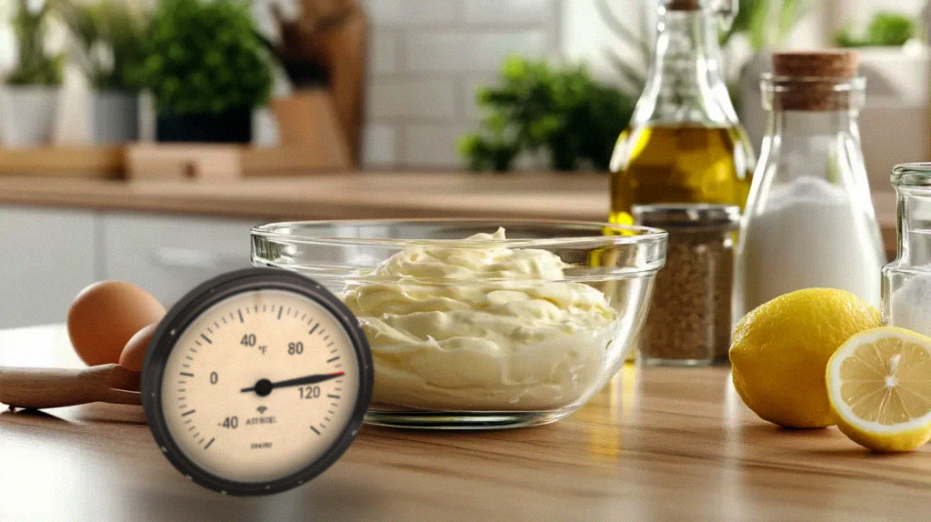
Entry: 108°F
